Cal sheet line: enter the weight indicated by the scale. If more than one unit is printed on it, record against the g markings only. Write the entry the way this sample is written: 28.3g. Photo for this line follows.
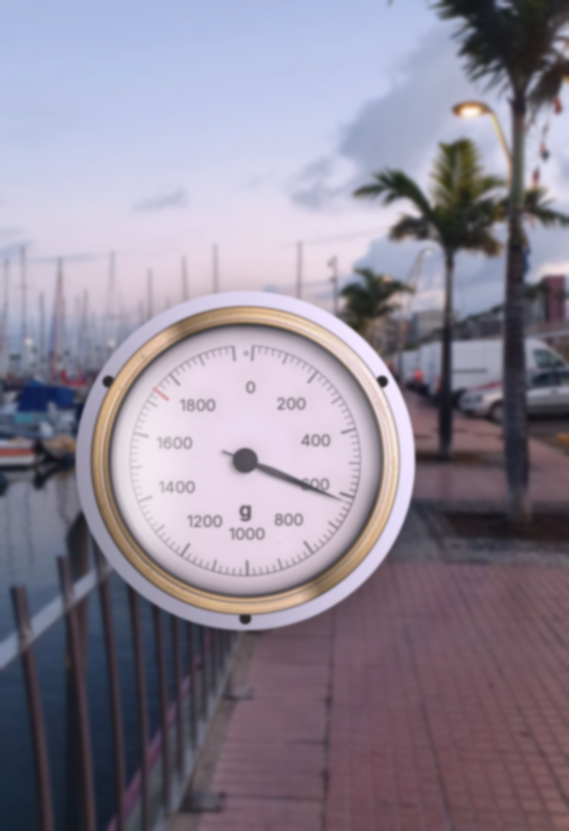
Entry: 620g
